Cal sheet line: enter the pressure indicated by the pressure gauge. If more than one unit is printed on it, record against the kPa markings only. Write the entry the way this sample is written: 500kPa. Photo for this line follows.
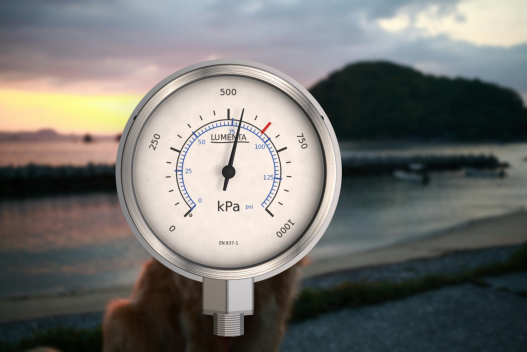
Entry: 550kPa
